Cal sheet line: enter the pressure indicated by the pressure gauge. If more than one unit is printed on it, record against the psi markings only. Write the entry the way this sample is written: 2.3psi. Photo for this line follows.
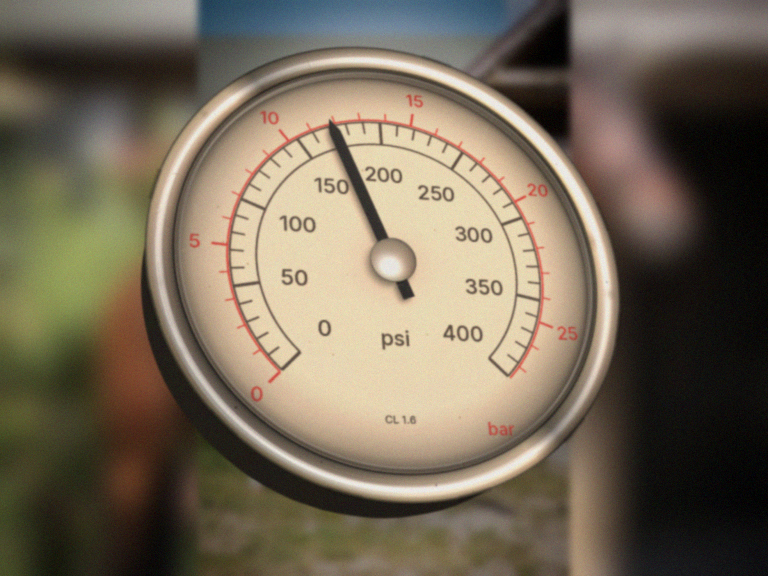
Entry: 170psi
